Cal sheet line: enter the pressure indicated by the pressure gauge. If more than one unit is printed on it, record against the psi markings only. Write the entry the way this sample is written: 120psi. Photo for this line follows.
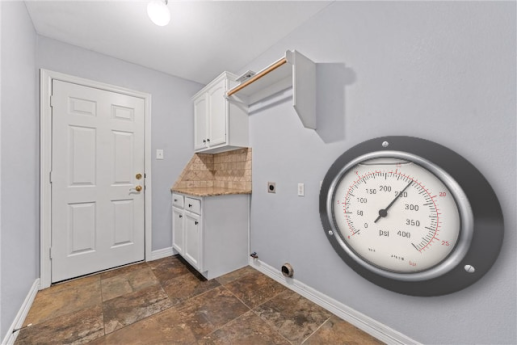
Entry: 250psi
